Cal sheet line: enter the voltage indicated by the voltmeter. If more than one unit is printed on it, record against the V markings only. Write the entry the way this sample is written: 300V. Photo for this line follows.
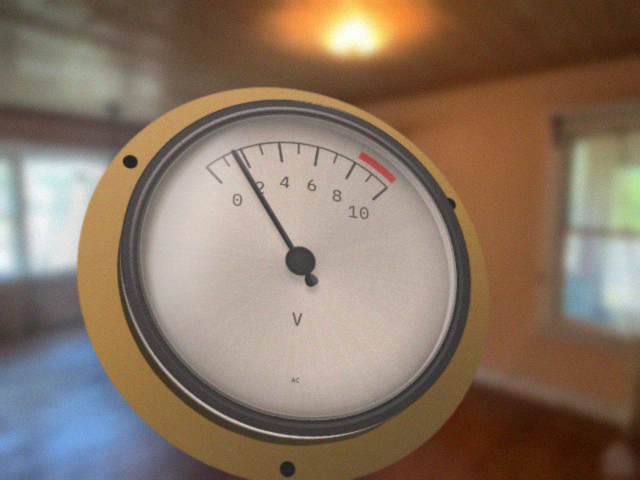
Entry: 1.5V
